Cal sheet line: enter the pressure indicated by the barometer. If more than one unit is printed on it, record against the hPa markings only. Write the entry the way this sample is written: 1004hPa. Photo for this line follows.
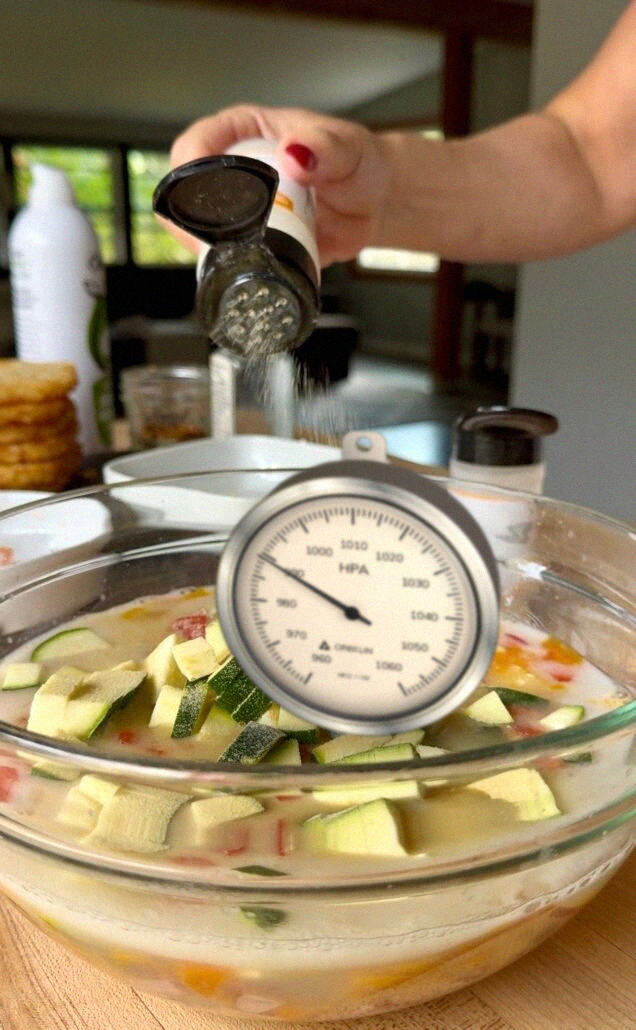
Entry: 990hPa
